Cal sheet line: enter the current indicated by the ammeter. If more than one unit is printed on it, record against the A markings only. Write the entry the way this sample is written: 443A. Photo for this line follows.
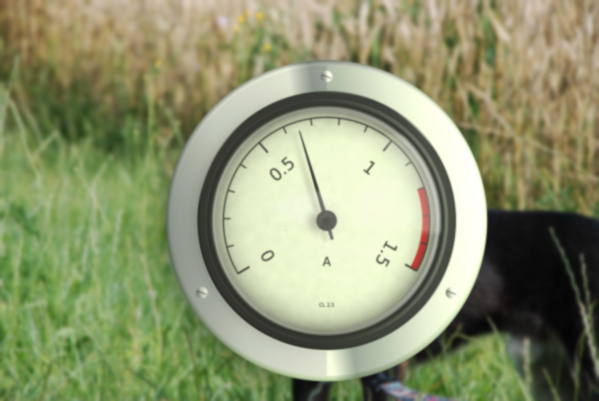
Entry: 0.65A
